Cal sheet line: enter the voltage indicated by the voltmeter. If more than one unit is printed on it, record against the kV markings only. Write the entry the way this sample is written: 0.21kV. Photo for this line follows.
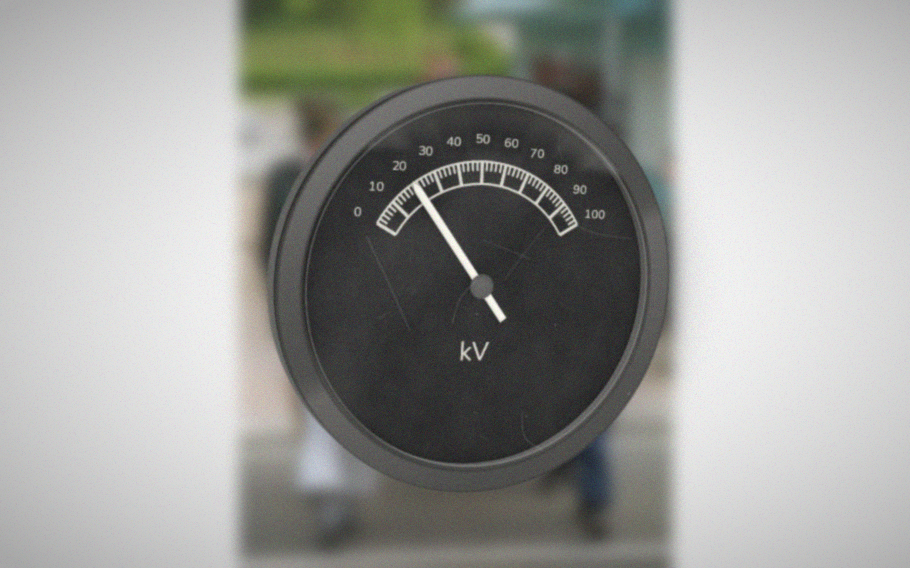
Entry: 20kV
